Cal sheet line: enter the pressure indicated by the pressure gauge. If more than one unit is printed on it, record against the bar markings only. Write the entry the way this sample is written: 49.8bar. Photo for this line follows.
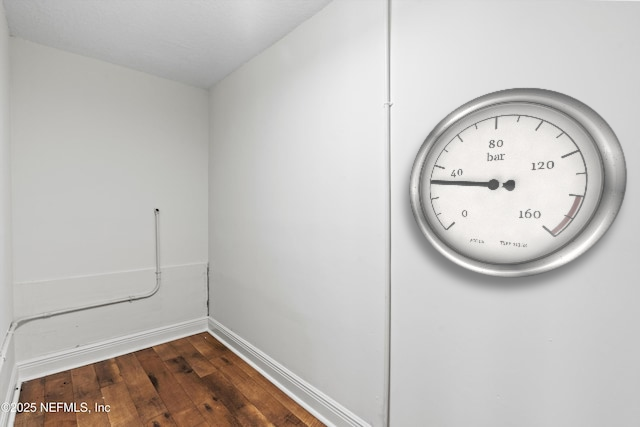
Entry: 30bar
